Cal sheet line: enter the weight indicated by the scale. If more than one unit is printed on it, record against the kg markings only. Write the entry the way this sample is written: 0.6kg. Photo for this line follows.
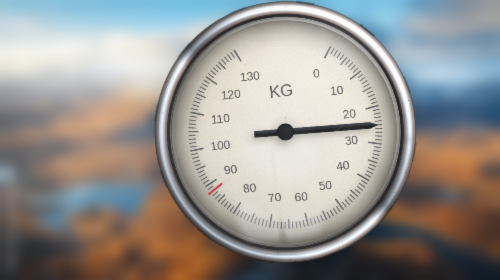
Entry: 25kg
